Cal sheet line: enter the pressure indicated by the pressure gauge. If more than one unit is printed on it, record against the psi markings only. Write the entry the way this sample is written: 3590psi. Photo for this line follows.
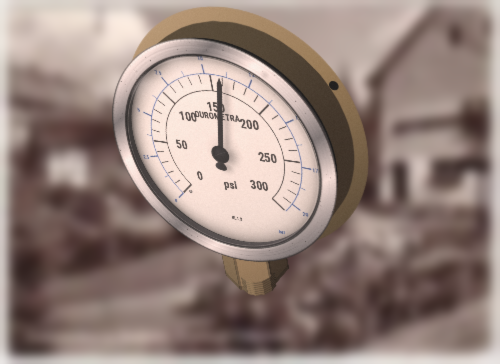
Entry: 160psi
